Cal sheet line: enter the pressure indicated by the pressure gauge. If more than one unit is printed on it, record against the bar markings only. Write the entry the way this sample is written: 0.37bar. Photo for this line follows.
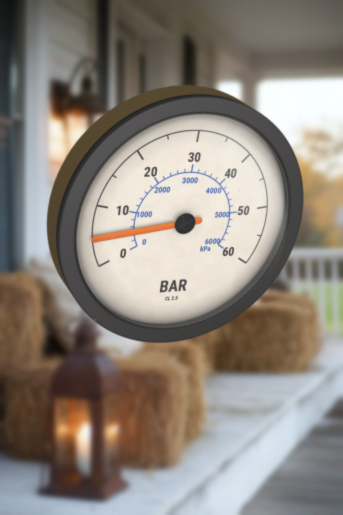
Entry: 5bar
